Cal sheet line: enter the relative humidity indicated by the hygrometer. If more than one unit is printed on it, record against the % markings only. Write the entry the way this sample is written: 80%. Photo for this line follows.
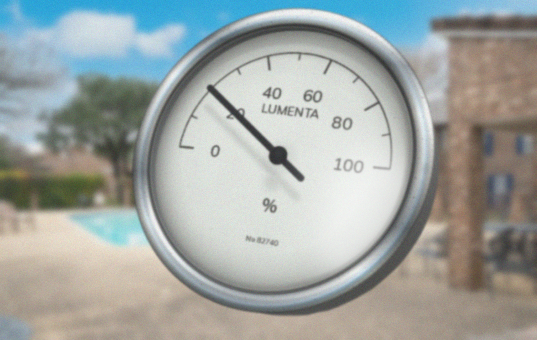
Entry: 20%
